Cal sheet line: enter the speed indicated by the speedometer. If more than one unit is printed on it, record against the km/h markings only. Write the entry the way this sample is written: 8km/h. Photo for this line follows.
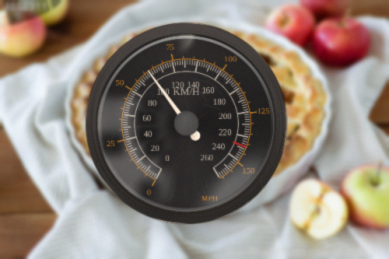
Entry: 100km/h
